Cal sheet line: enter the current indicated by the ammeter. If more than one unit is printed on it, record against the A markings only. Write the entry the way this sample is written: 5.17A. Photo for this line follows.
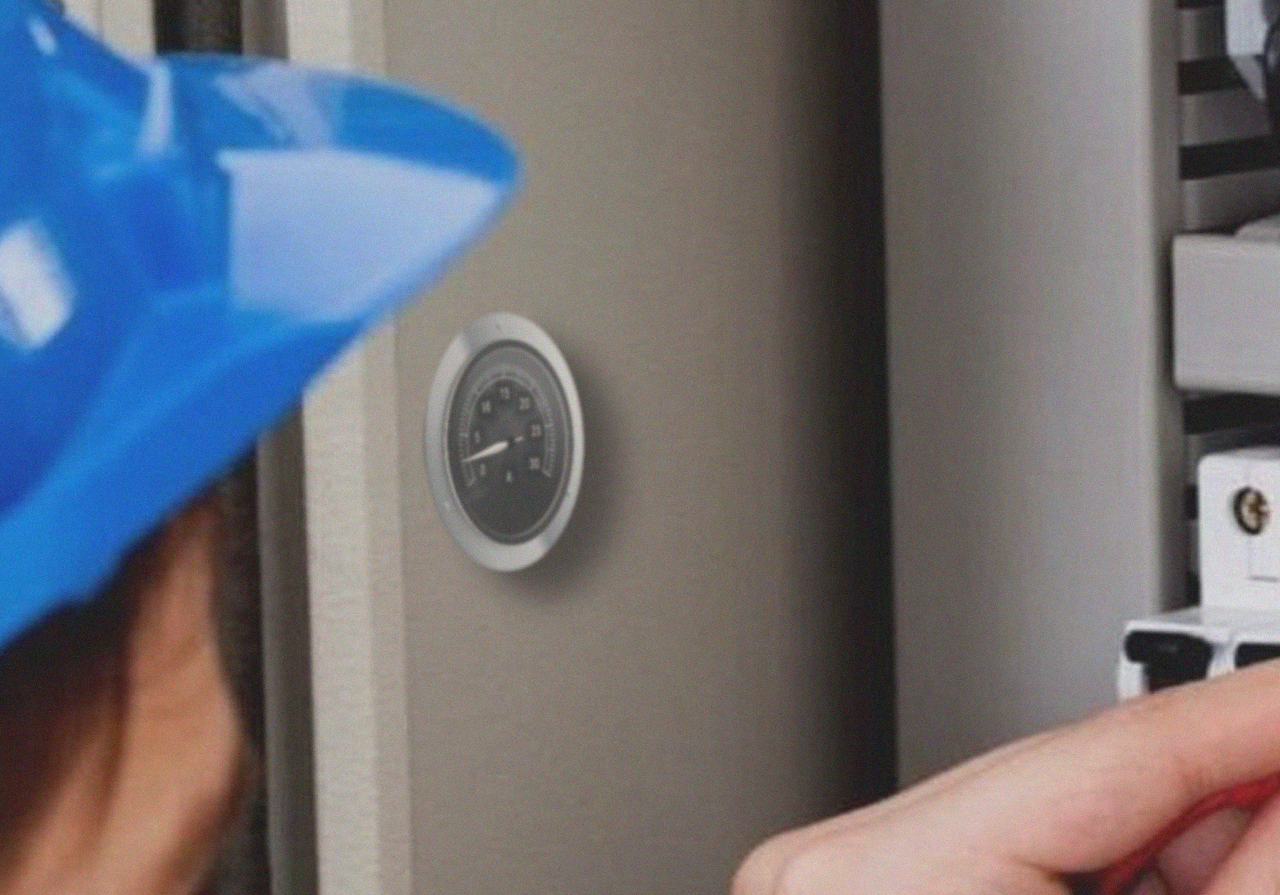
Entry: 2.5A
